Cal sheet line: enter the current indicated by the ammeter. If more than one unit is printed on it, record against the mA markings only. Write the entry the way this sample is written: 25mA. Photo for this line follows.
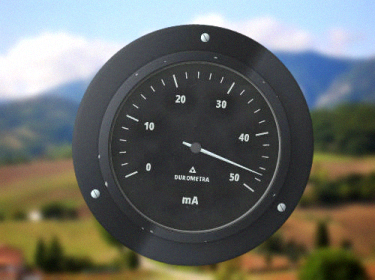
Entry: 47mA
